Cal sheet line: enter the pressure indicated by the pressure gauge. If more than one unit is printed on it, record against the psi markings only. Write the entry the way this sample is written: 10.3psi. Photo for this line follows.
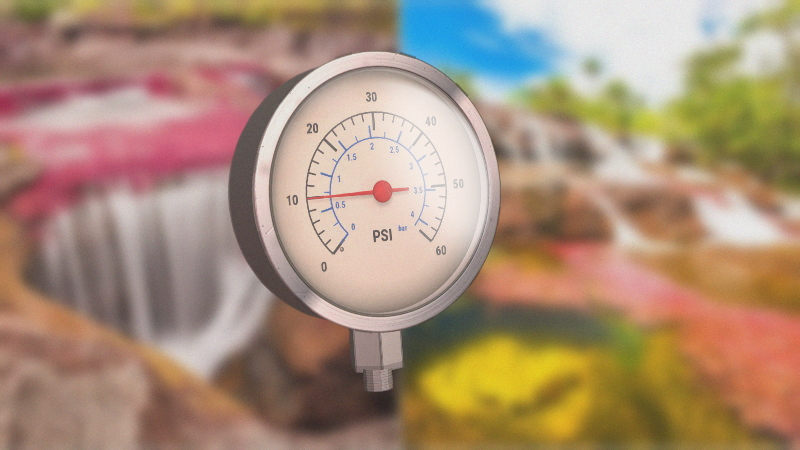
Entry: 10psi
